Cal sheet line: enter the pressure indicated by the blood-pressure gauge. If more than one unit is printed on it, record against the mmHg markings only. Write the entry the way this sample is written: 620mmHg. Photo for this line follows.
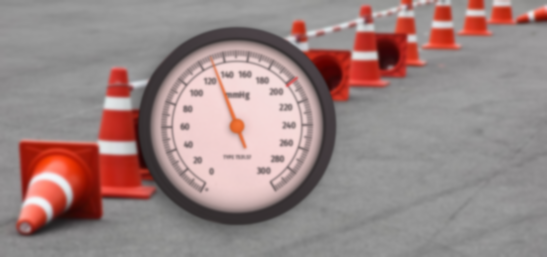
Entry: 130mmHg
